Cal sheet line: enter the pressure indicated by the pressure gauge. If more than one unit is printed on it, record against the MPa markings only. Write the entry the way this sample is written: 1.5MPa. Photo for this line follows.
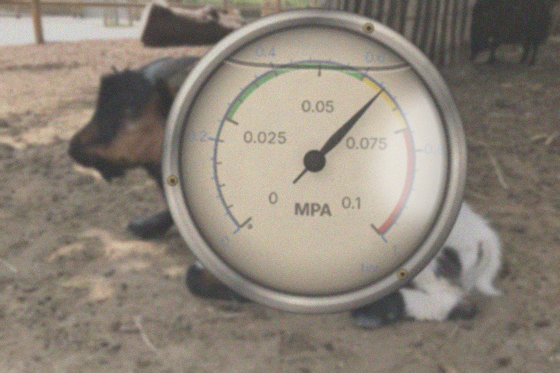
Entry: 0.065MPa
